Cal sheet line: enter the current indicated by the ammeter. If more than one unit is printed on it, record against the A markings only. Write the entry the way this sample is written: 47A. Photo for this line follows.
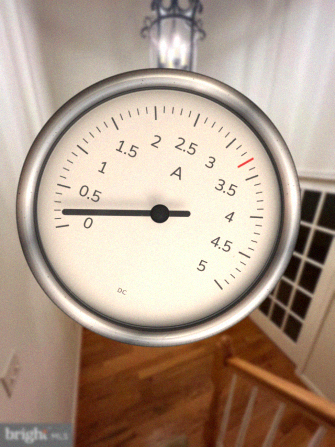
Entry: 0.2A
